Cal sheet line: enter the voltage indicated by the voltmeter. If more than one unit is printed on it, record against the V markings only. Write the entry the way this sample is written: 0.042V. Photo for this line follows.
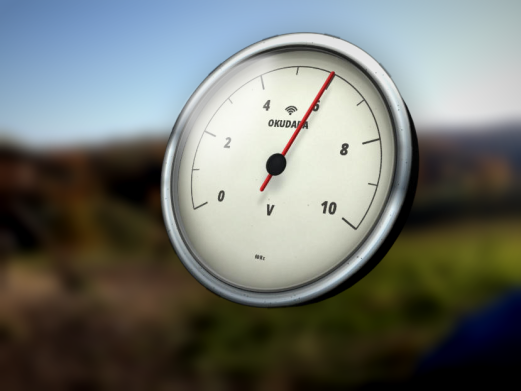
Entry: 6V
